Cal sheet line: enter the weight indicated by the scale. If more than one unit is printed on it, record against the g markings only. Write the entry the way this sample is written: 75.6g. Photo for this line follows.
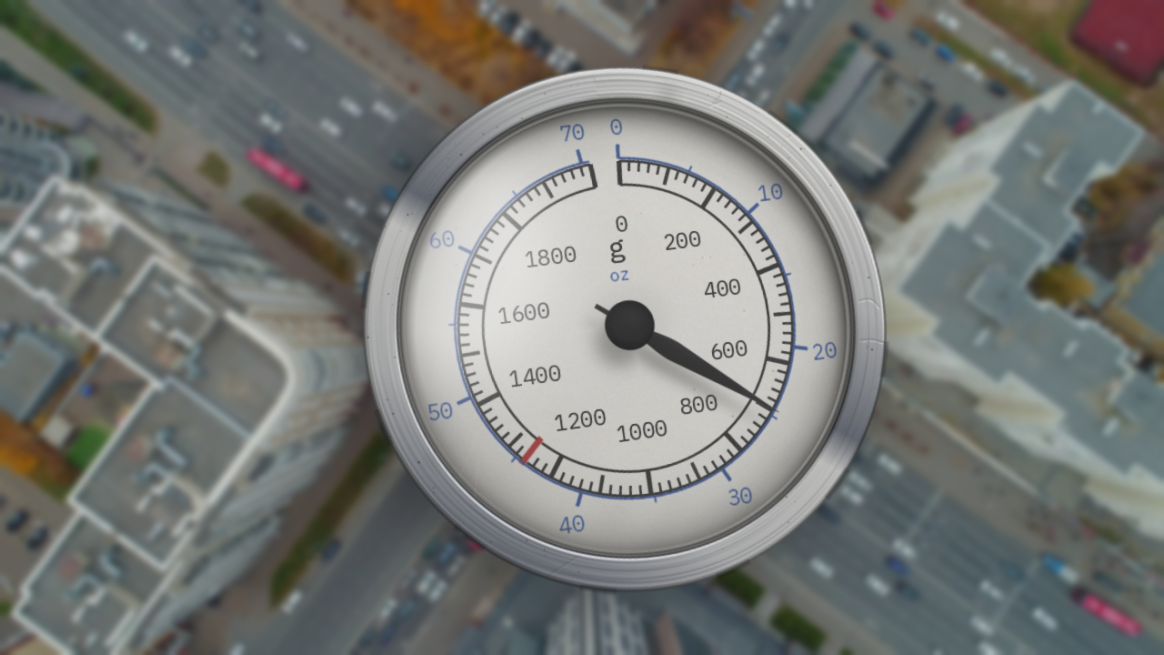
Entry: 700g
